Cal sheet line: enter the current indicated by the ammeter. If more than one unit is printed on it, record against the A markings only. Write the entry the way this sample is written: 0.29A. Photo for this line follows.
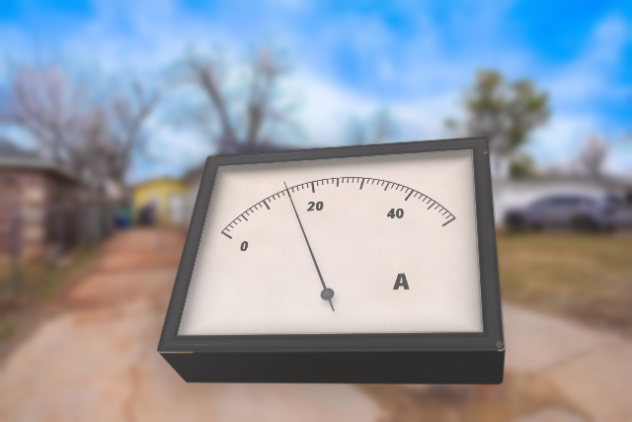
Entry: 15A
